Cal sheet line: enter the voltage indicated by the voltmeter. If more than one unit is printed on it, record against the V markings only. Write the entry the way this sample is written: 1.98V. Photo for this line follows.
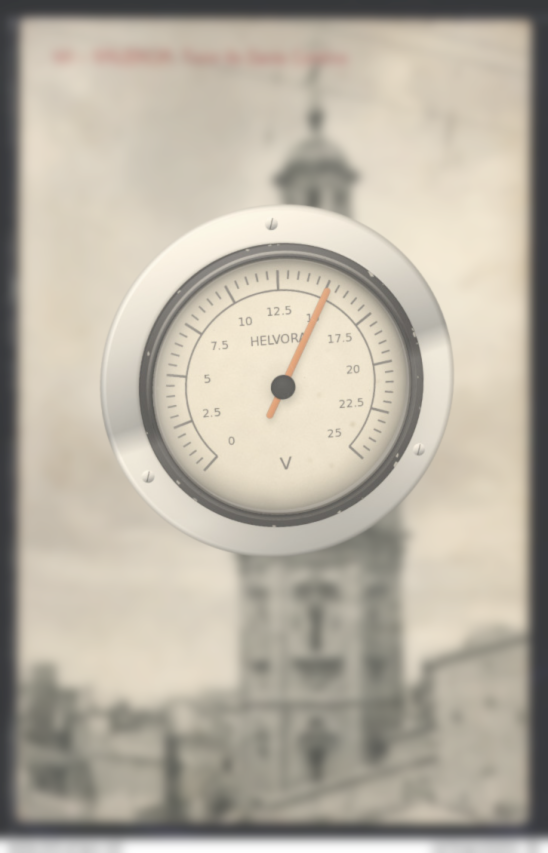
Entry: 15V
